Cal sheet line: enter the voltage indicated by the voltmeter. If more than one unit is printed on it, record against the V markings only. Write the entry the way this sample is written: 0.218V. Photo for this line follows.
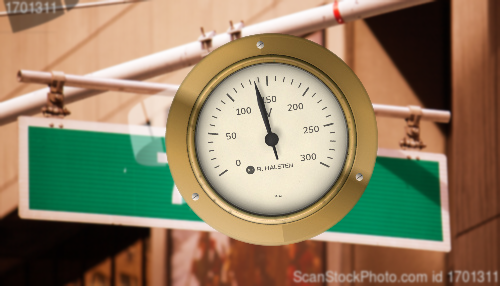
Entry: 135V
